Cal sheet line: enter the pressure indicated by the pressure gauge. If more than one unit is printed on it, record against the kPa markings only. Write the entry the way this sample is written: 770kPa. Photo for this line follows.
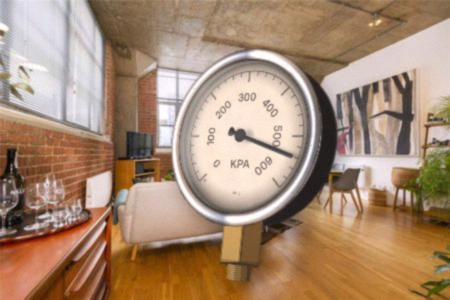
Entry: 540kPa
